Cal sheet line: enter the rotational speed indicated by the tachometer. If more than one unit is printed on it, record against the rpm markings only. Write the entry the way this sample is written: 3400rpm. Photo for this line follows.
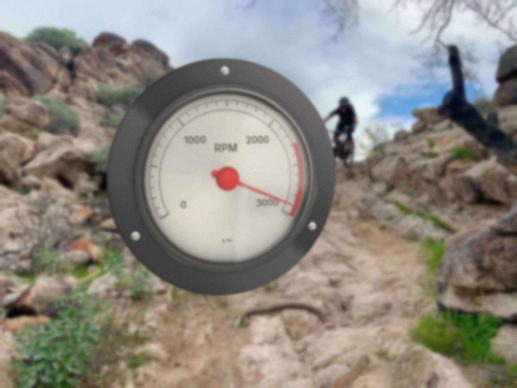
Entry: 2900rpm
